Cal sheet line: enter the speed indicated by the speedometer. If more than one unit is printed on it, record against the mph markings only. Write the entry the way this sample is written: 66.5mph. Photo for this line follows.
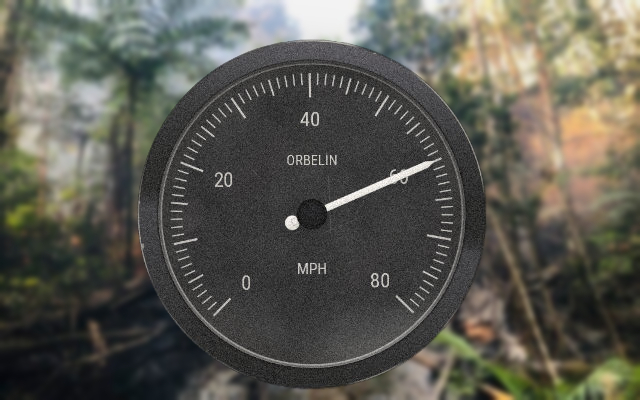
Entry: 60mph
